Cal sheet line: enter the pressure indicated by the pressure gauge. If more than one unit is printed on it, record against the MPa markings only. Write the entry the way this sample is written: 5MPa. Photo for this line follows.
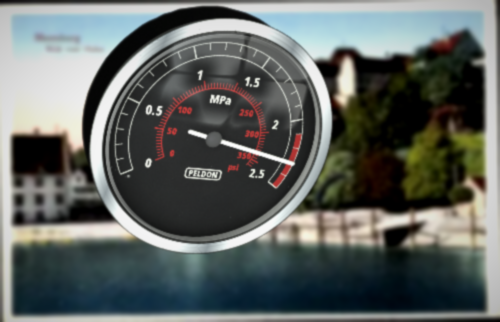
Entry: 2.3MPa
